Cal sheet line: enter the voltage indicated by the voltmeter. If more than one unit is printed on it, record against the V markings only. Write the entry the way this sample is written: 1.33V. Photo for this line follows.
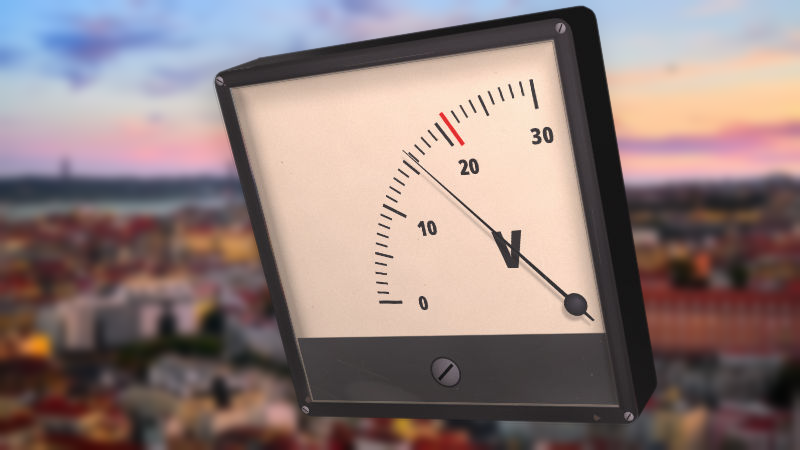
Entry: 16V
